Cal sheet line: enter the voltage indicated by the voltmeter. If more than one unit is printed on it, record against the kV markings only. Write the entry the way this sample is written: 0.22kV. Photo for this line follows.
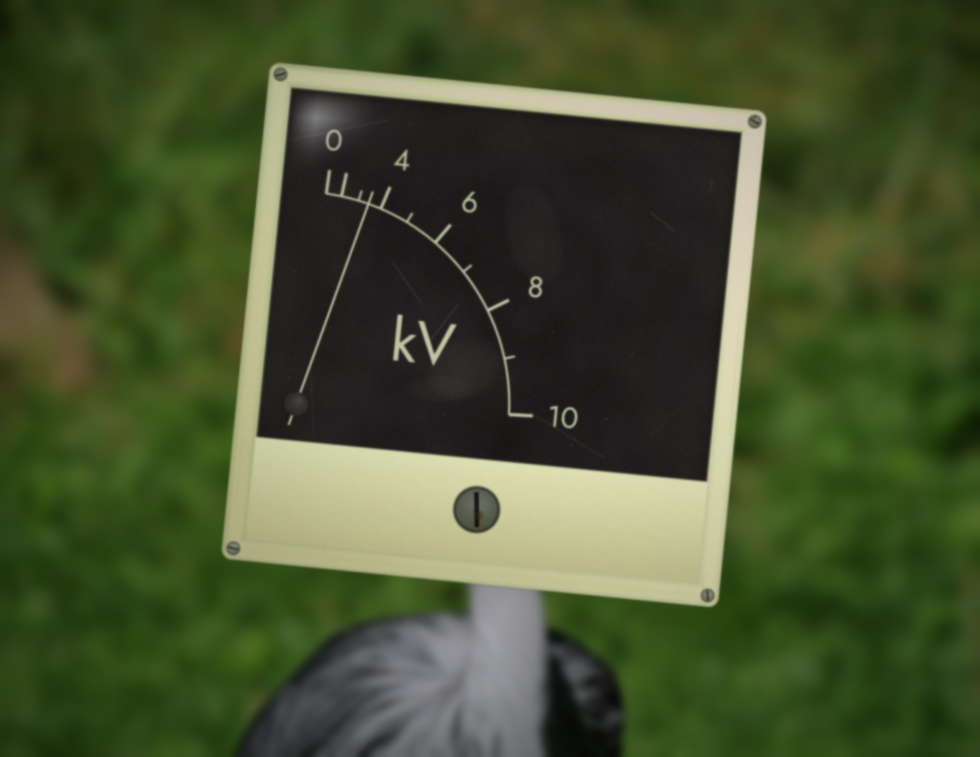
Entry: 3.5kV
